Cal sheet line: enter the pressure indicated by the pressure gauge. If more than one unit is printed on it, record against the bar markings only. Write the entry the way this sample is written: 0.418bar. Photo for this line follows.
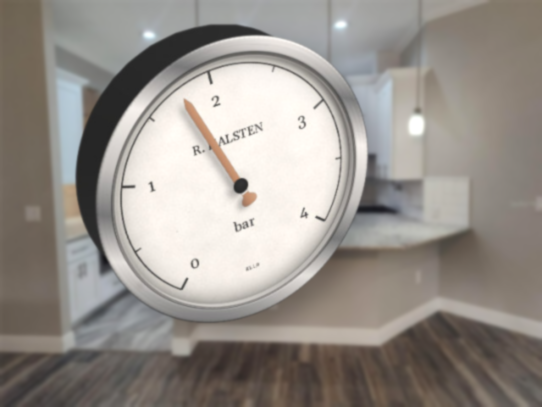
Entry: 1.75bar
